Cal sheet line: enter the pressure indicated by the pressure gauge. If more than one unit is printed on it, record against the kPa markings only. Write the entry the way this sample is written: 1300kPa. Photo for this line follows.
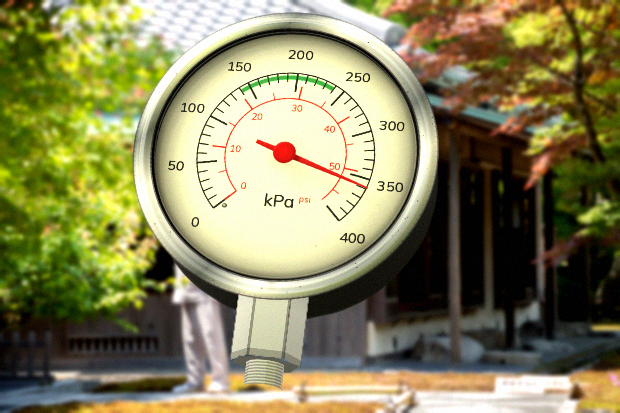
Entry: 360kPa
